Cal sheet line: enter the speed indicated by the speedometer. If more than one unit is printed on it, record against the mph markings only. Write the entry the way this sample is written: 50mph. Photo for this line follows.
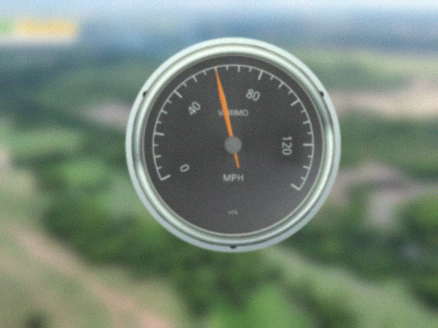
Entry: 60mph
